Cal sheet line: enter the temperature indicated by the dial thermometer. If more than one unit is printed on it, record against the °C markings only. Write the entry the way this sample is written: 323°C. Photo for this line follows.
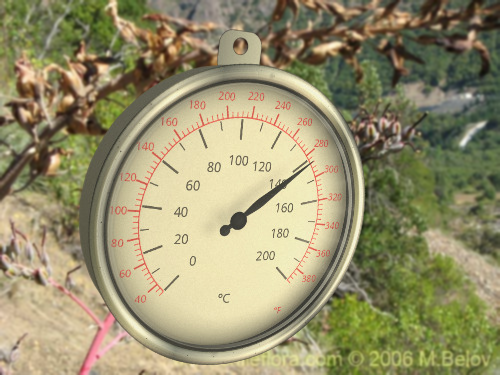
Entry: 140°C
